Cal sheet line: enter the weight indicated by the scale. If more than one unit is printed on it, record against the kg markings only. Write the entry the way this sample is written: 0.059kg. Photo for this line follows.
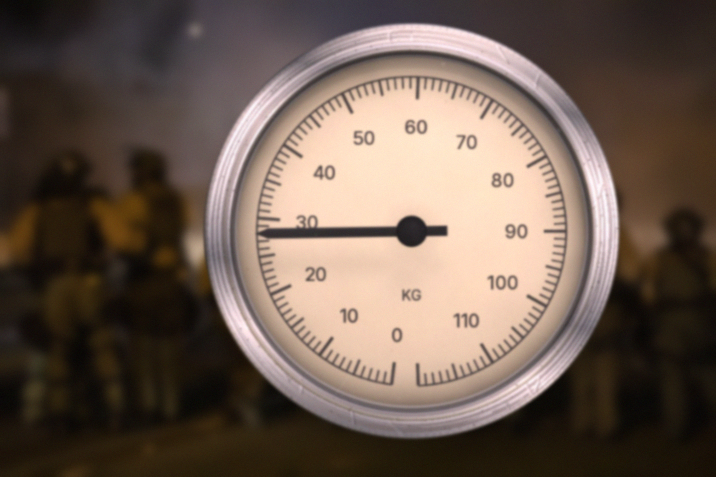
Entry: 28kg
